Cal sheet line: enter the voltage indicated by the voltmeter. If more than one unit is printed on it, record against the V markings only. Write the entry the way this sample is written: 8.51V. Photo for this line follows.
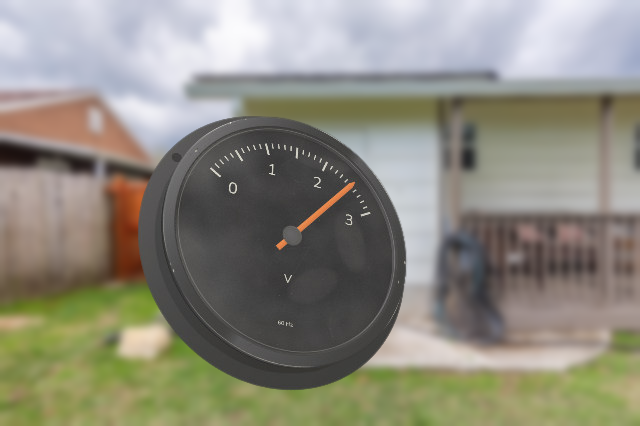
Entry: 2.5V
